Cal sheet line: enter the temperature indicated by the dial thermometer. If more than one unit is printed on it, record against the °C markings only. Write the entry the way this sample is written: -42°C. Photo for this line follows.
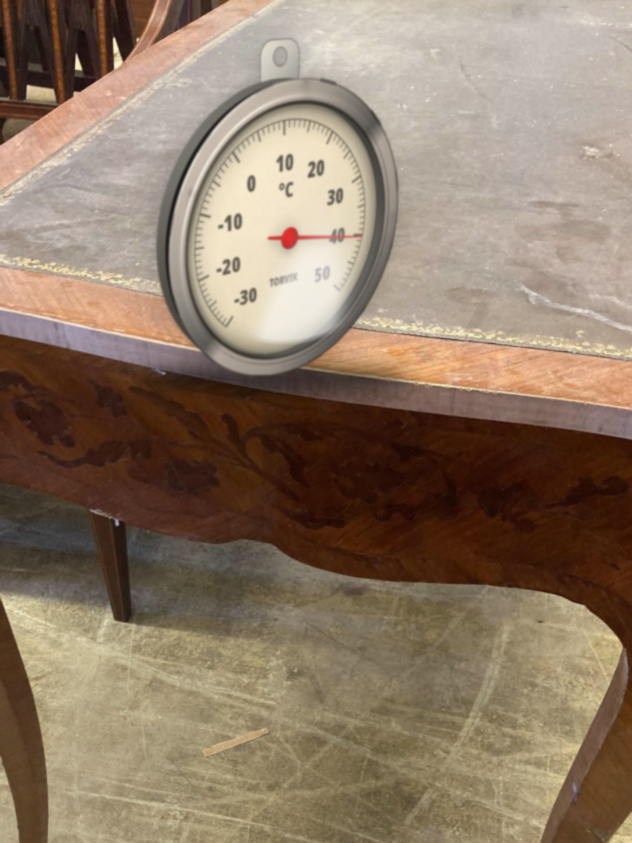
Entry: 40°C
